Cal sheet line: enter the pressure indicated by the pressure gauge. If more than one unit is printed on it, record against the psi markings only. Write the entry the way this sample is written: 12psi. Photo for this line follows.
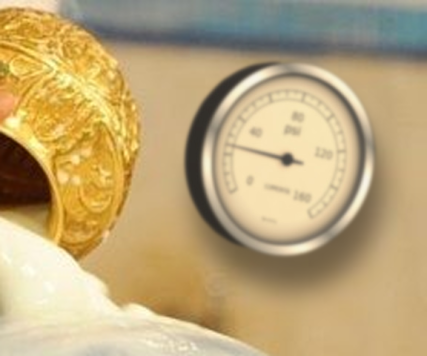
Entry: 25psi
